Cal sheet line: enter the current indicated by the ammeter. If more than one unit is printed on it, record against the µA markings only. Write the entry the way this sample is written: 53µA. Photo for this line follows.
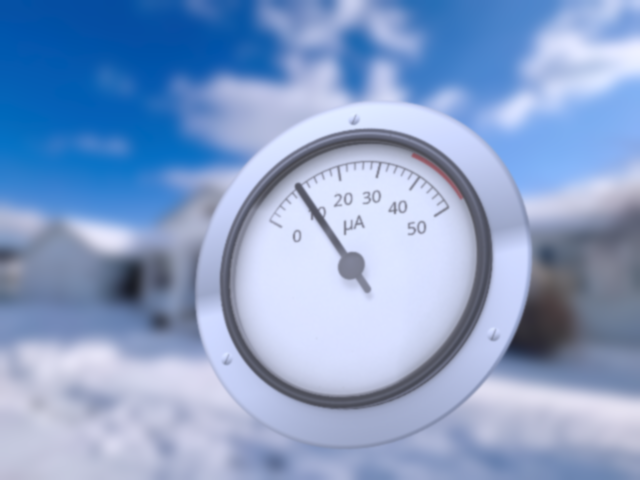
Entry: 10µA
